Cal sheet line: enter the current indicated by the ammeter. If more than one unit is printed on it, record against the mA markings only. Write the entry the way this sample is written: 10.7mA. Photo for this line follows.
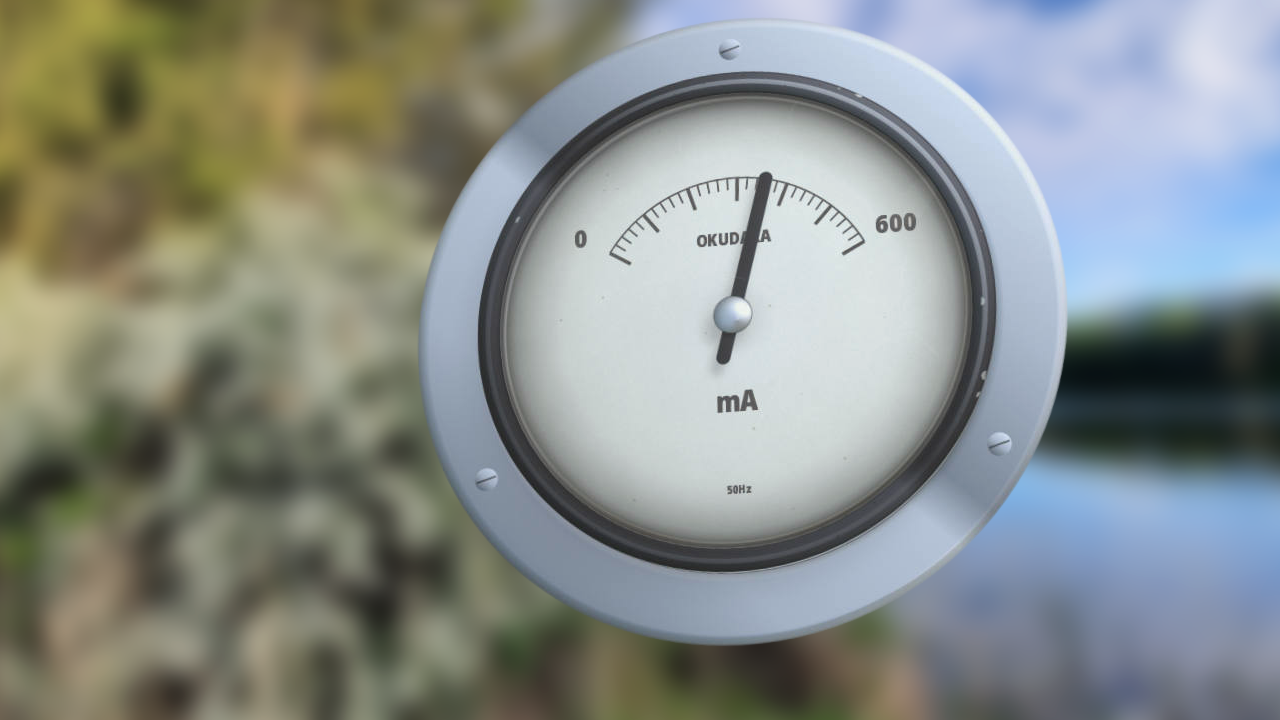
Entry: 360mA
